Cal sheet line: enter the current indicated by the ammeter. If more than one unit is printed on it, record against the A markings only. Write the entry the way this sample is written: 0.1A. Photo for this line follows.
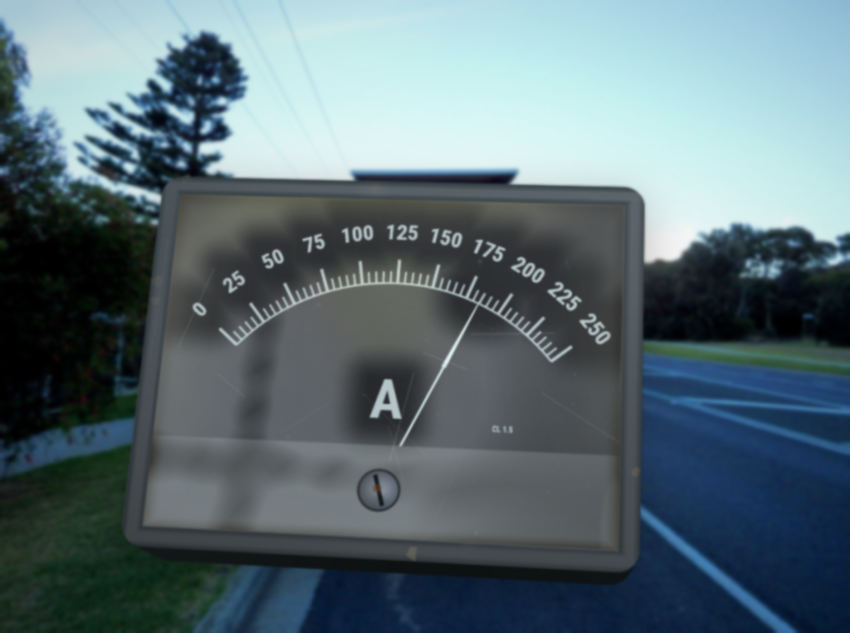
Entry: 185A
